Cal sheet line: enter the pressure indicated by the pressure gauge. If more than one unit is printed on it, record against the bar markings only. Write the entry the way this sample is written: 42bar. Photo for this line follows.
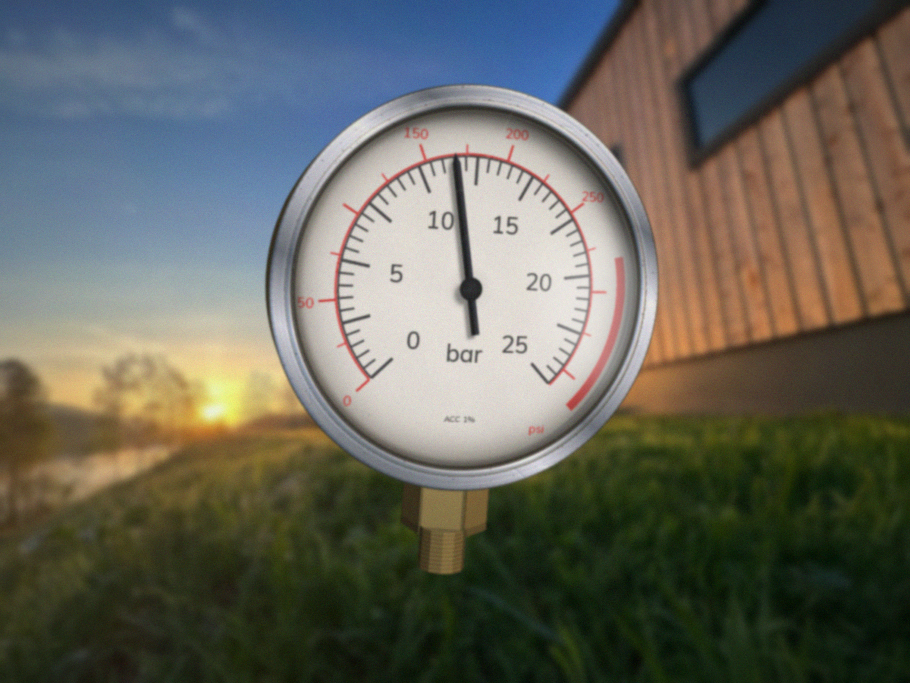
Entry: 11.5bar
